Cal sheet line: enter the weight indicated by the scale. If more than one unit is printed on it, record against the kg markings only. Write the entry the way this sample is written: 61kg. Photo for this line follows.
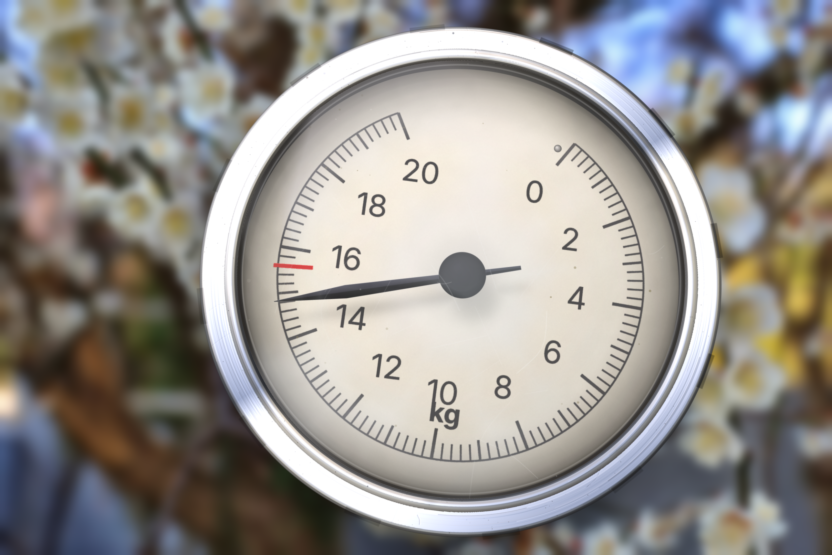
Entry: 14.8kg
